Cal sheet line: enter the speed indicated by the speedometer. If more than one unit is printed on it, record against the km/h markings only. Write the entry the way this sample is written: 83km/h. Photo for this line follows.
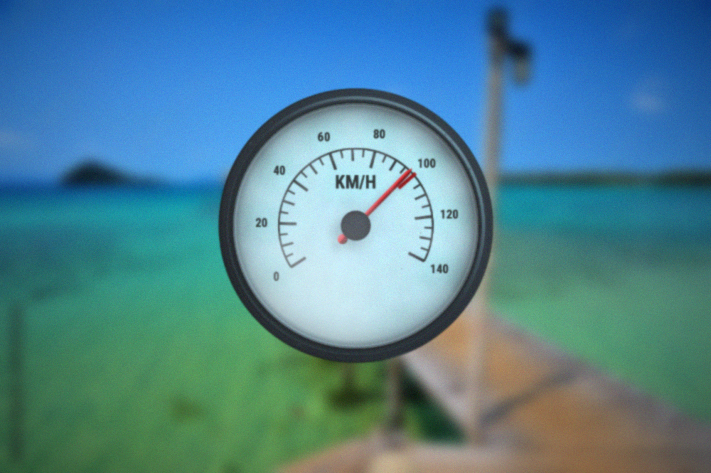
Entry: 97.5km/h
